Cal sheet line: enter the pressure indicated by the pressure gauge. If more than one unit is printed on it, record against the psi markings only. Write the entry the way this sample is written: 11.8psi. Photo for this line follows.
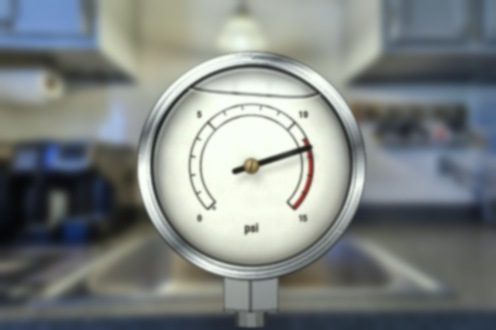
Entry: 11.5psi
